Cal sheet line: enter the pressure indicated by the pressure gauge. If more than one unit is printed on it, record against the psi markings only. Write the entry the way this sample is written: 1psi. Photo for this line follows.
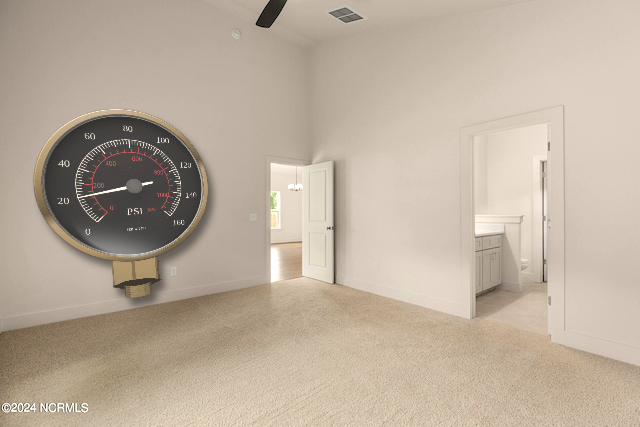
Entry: 20psi
